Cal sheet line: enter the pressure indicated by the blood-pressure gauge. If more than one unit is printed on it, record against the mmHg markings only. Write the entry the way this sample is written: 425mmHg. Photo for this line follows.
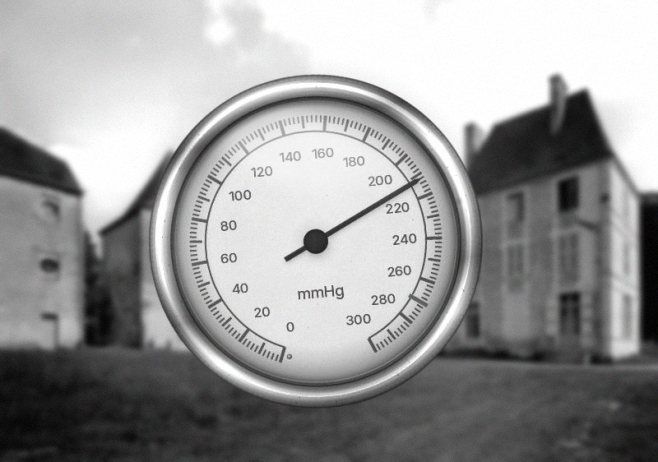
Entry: 212mmHg
